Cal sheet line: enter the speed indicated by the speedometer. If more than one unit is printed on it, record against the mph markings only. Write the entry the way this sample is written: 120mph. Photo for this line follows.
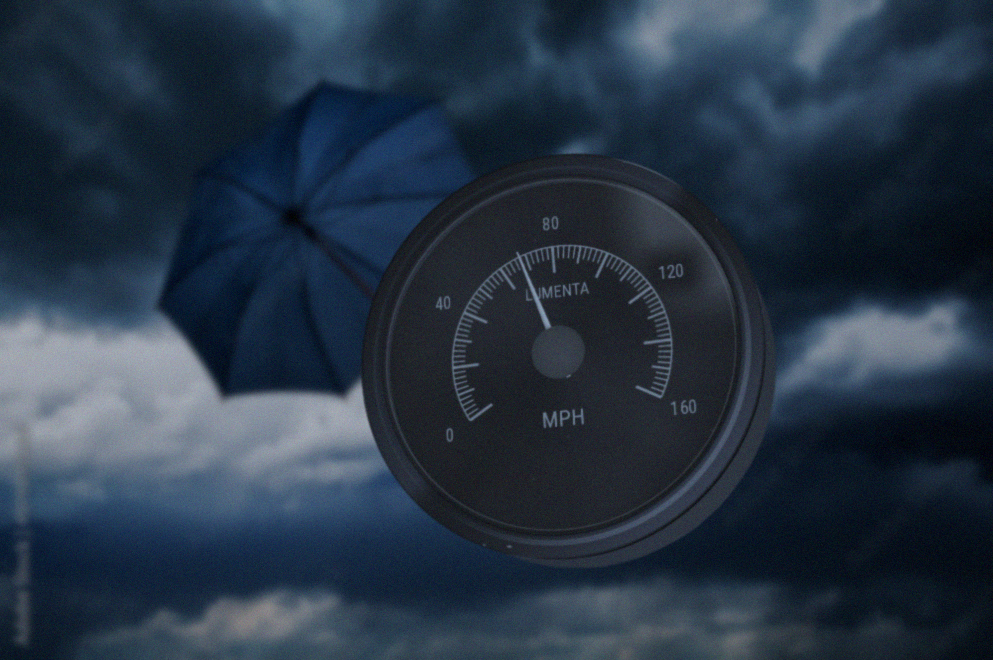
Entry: 68mph
